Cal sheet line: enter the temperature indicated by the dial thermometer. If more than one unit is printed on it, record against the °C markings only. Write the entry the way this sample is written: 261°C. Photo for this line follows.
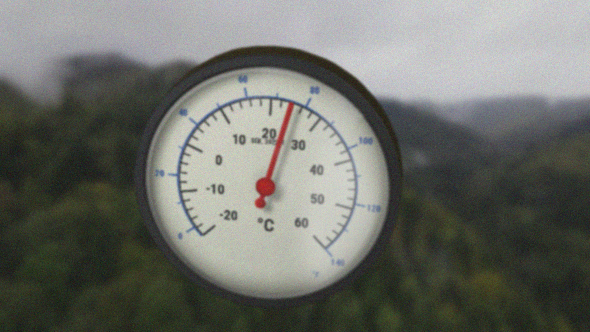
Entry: 24°C
